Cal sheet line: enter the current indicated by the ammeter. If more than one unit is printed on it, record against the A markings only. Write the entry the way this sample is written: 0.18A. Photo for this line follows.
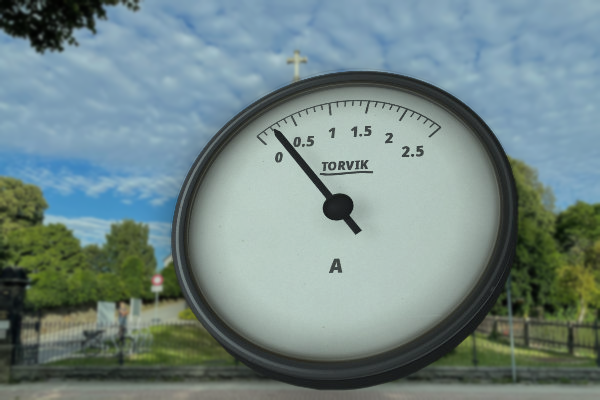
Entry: 0.2A
